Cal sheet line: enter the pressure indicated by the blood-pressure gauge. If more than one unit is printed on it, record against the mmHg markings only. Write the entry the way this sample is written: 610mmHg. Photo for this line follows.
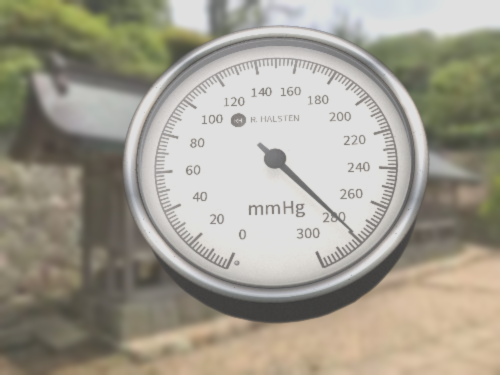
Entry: 280mmHg
